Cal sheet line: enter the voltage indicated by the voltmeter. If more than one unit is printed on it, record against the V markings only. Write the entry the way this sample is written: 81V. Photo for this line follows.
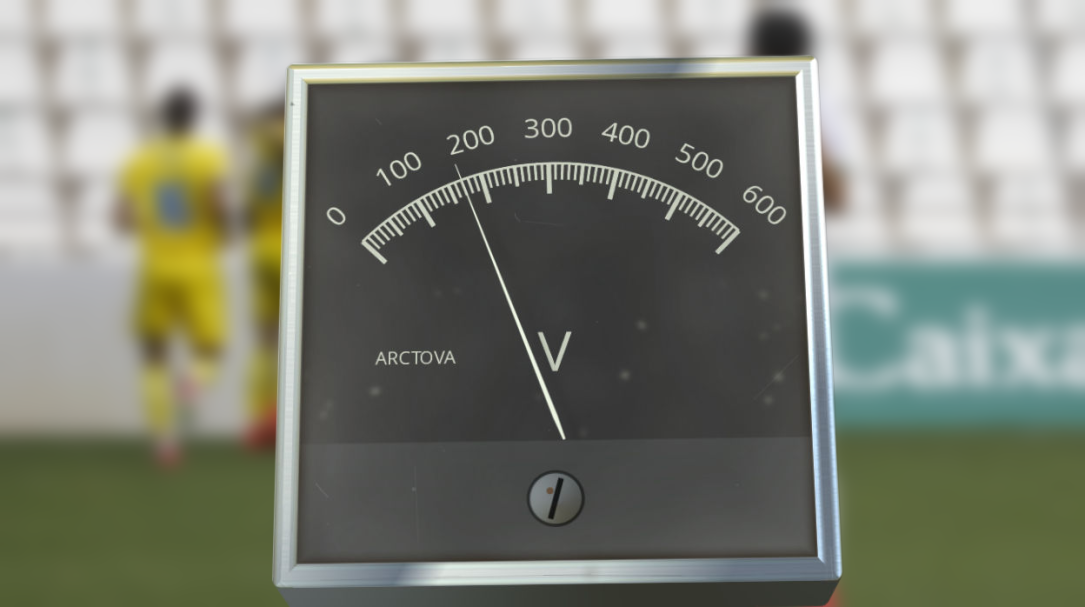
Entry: 170V
